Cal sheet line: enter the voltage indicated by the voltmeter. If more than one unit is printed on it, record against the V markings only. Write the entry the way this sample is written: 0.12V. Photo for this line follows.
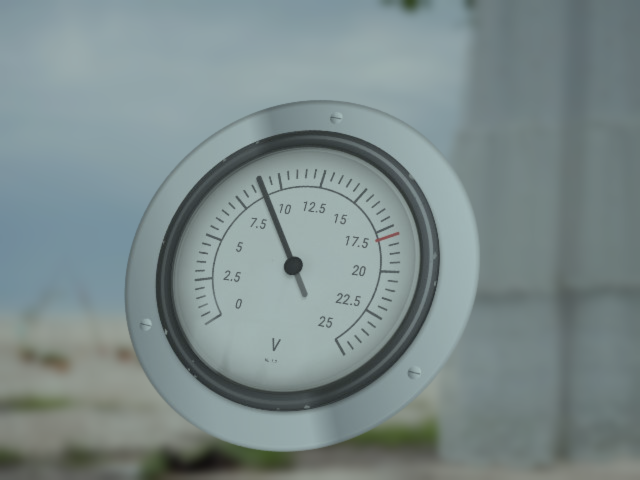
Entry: 9V
